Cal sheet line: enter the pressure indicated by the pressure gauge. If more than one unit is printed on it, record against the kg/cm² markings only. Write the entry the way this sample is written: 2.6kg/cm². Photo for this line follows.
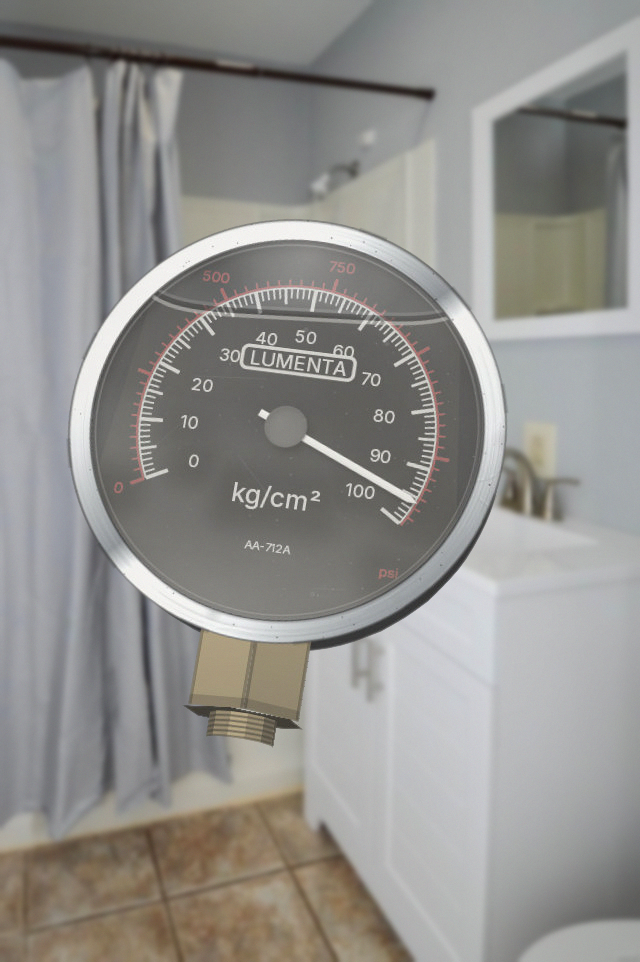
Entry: 96kg/cm²
